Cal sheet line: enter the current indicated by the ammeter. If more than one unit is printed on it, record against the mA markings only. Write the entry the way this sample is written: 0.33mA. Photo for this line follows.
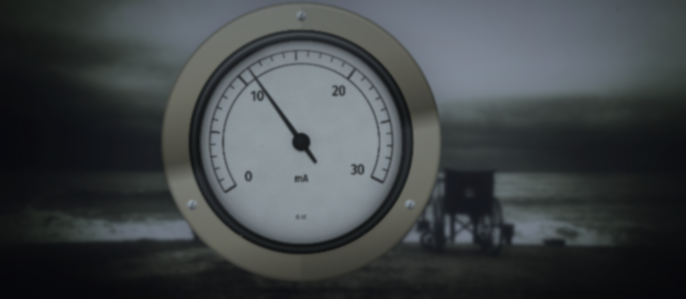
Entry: 11mA
